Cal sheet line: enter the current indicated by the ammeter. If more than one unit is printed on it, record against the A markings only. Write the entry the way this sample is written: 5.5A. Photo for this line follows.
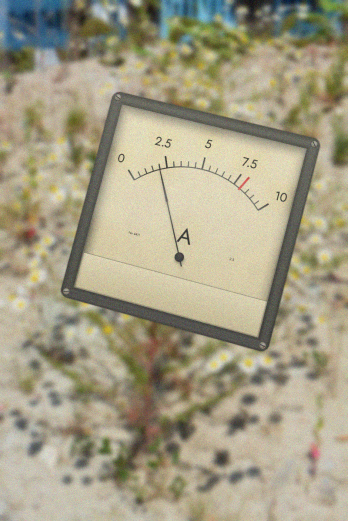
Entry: 2A
